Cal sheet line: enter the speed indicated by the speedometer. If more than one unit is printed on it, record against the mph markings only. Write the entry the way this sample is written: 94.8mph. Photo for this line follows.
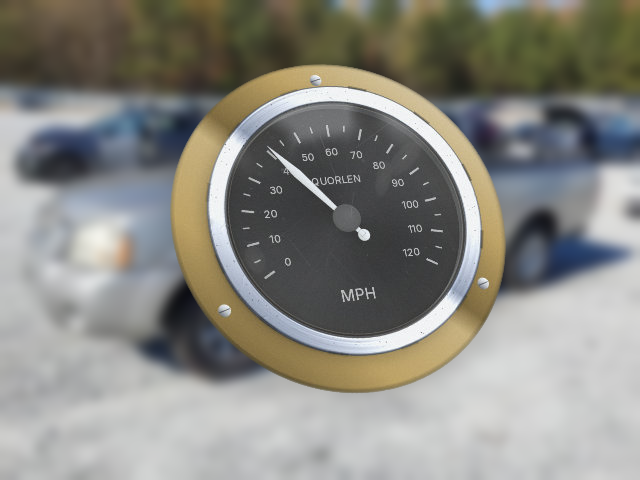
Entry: 40mph
